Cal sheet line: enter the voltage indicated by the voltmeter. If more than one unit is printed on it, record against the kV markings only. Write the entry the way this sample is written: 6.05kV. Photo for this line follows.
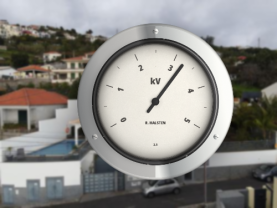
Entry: 3.25kV
